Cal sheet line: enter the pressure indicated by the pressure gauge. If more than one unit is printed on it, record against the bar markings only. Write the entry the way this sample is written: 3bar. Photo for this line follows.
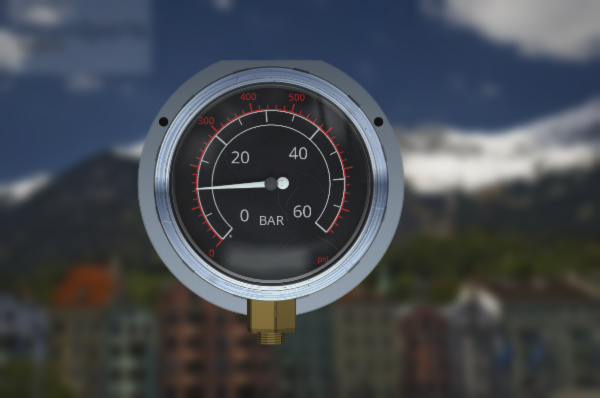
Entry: 10bar
